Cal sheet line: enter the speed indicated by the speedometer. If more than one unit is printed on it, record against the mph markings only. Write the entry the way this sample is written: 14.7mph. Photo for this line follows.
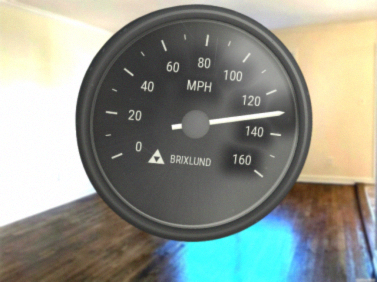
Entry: 130mph
